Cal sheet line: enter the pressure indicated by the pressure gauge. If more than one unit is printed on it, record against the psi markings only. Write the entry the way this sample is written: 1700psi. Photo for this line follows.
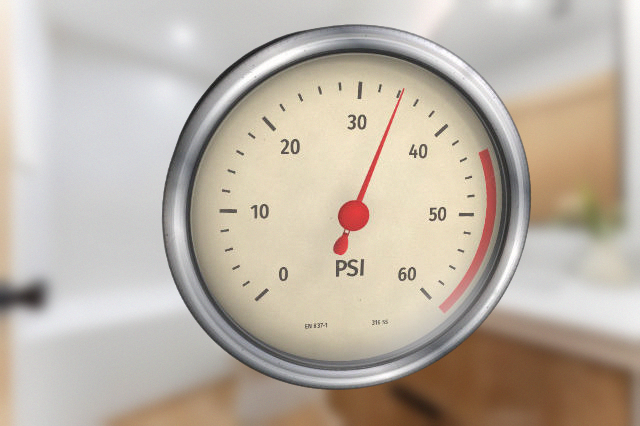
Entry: 34psi
